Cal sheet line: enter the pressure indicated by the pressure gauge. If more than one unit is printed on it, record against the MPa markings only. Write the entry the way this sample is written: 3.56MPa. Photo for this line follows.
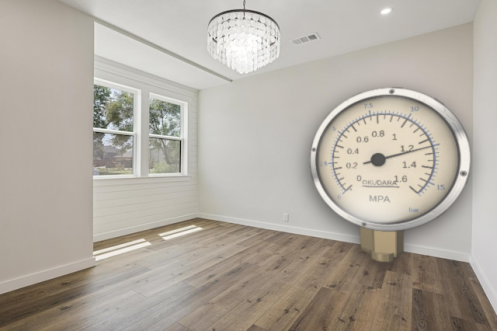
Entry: 1.25MPa
